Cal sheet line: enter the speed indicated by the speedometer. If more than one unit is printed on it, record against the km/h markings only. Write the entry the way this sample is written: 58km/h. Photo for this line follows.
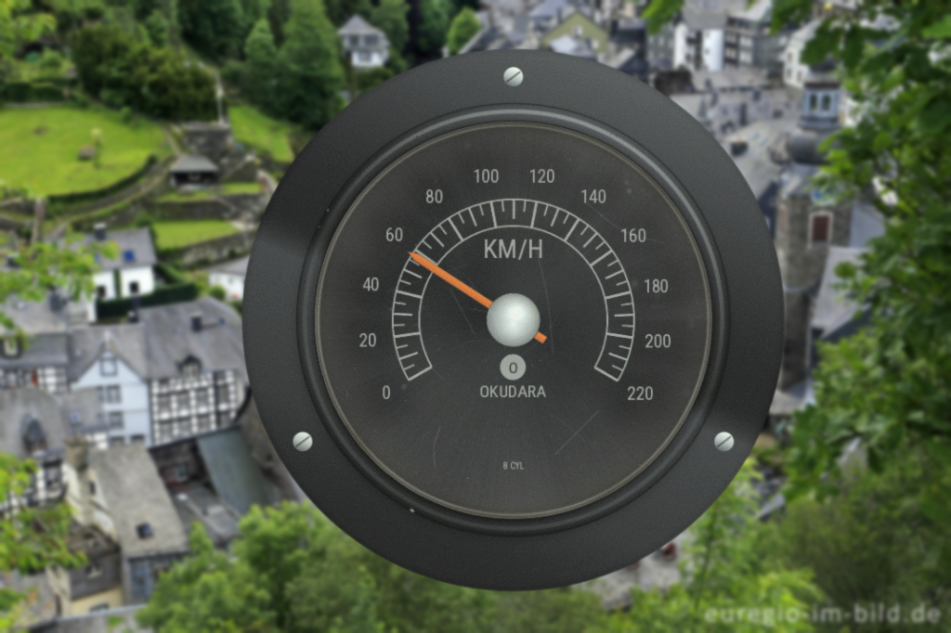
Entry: 57.5km/h
